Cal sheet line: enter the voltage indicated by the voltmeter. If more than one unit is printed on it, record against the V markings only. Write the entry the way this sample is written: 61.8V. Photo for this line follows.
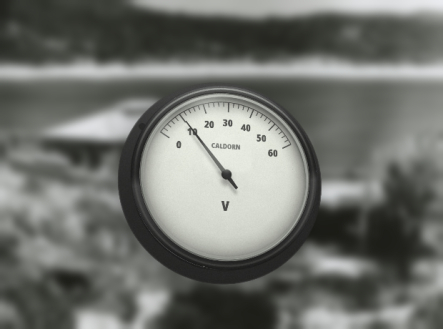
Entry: 10V
